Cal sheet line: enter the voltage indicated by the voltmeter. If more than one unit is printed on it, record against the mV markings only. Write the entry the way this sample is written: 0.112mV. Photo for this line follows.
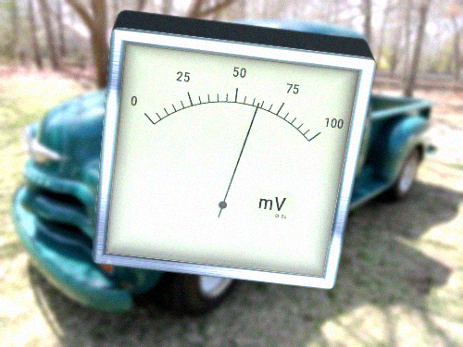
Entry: 62.5mV
